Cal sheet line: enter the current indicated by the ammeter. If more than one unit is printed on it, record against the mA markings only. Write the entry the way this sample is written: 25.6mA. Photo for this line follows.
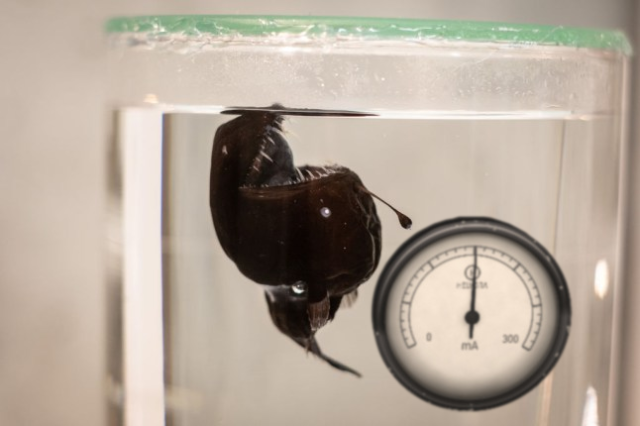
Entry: 150mA
